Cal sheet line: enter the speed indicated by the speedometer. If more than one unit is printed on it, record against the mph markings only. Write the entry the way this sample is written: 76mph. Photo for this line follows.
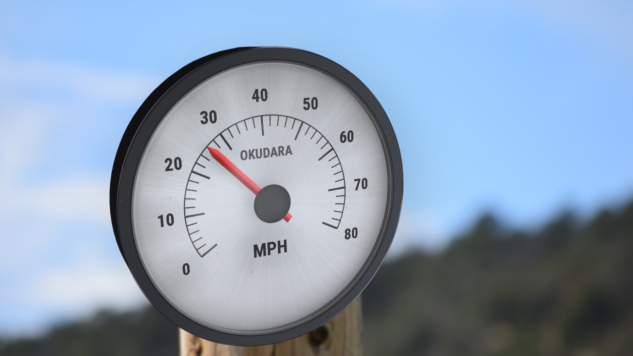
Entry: 26mph
